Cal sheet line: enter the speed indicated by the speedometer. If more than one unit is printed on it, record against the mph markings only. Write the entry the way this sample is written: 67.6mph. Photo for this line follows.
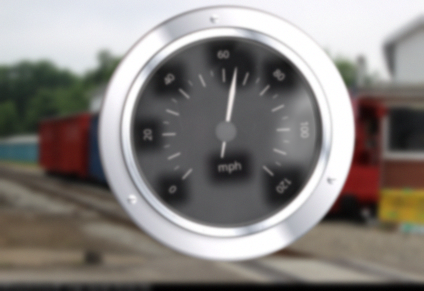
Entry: 65mph
